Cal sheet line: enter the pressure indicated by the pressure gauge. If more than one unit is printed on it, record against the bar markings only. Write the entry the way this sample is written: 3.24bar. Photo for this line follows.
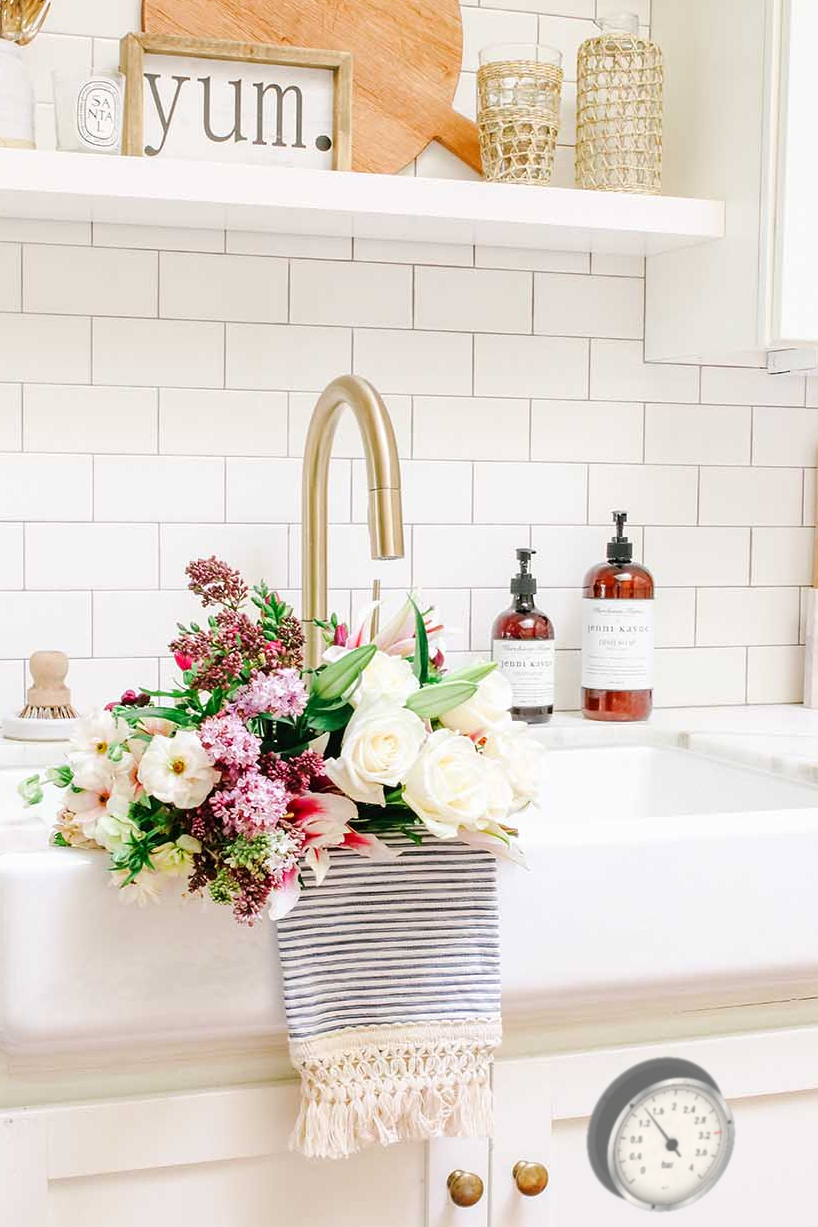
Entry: 1.4bar
